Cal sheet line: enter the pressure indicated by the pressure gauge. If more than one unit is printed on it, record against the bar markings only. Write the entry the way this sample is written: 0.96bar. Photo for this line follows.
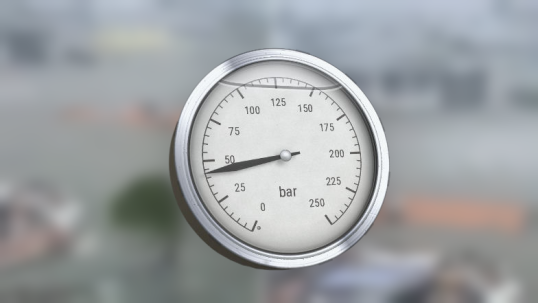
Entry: 42.5bar
